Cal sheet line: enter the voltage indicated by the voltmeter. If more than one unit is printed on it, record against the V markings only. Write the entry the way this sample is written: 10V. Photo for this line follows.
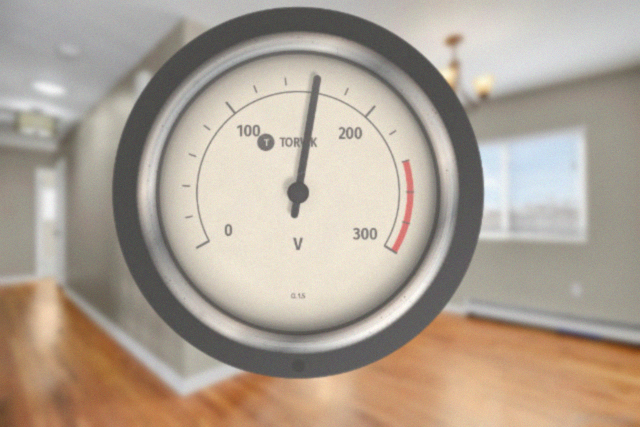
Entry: 160V
